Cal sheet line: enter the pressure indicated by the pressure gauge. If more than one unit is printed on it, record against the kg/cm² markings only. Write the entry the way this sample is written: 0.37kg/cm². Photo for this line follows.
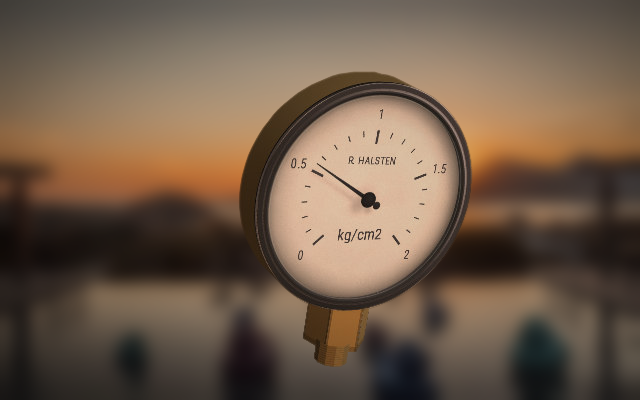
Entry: 0.55kg/cm²
